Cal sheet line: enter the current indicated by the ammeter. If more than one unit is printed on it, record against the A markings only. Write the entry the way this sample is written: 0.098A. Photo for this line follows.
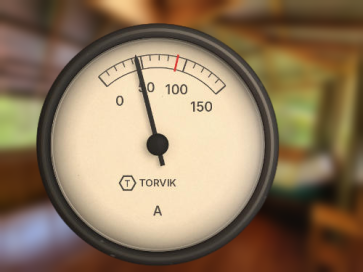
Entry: 45A
